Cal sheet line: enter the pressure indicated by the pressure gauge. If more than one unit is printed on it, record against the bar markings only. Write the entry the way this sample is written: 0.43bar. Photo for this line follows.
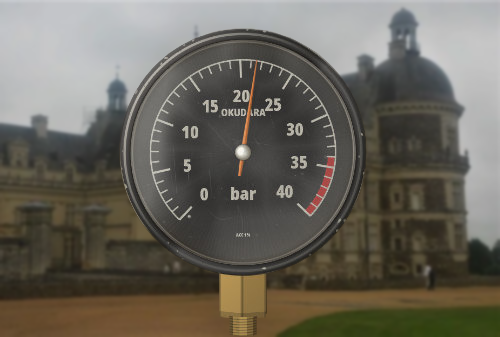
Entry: 21.5bar
